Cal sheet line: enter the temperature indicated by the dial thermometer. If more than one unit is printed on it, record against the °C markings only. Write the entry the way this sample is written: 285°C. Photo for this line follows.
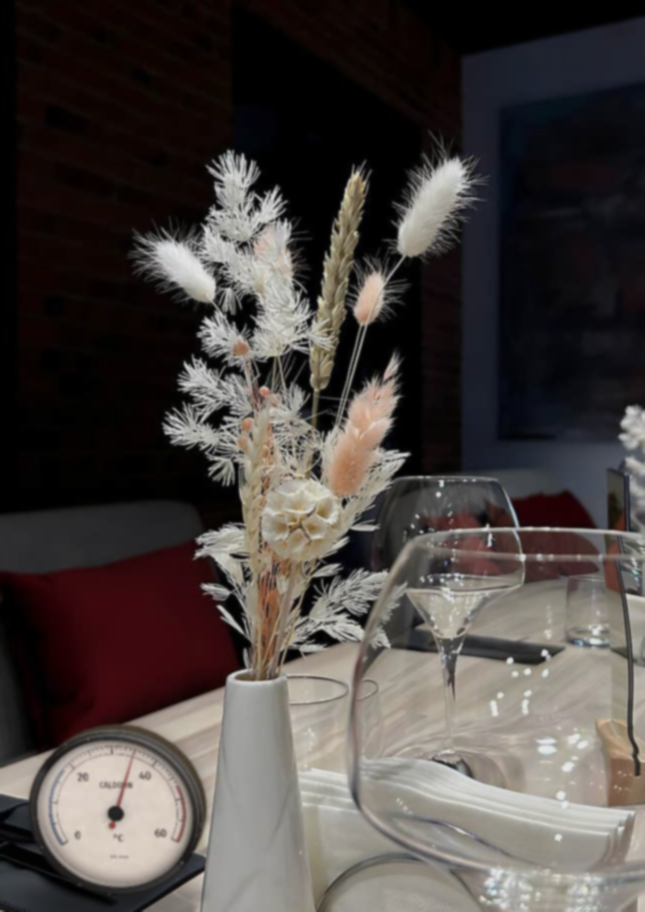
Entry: 35°C
